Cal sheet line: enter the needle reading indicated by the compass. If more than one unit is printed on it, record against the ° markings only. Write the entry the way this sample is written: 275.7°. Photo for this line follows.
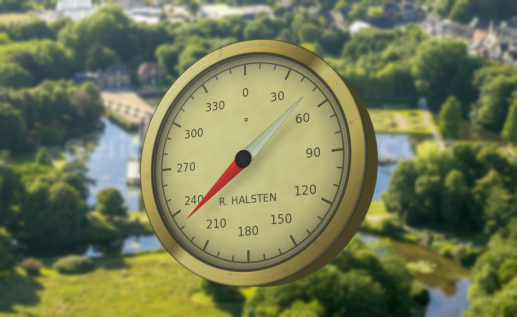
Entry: 230°
